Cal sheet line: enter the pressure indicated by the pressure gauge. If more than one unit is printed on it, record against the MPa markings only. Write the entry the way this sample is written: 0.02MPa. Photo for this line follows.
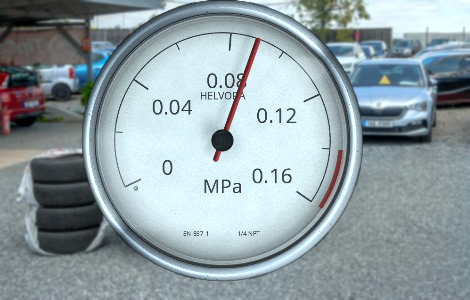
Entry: 0.09MPa
